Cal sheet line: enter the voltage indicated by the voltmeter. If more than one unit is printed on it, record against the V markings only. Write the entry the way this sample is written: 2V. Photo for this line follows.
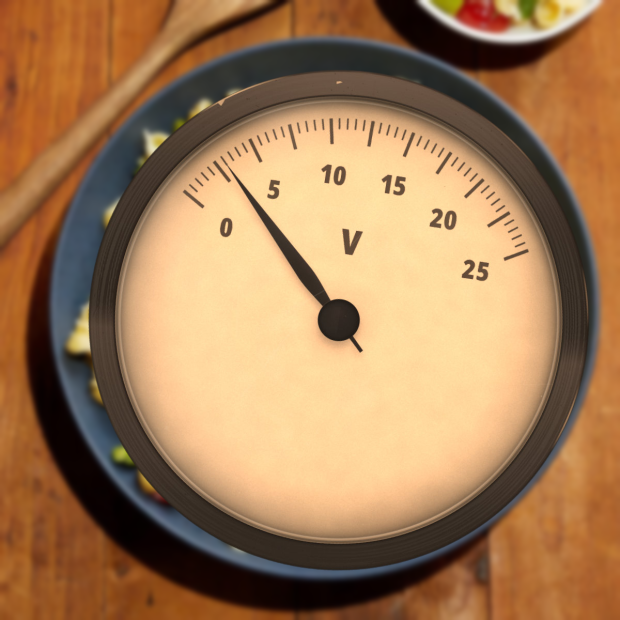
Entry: 3V
